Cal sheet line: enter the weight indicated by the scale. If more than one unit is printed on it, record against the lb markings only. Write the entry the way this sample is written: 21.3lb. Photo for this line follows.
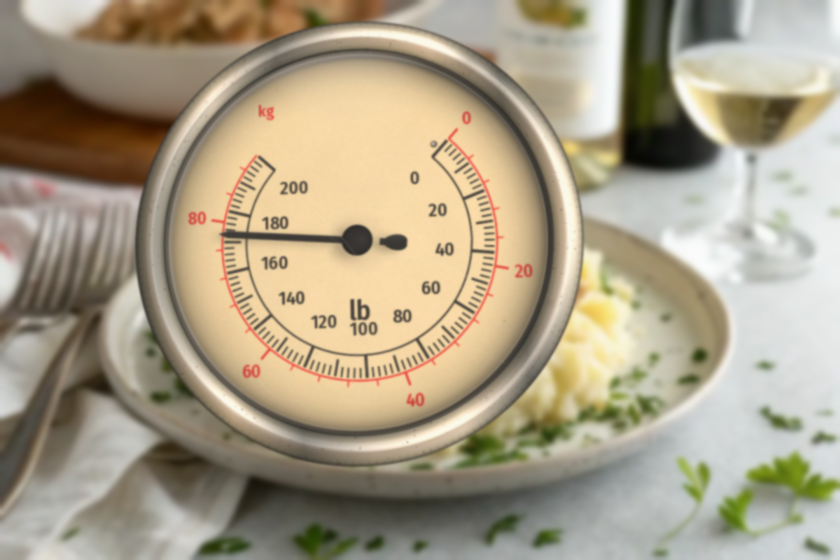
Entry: 172lb
